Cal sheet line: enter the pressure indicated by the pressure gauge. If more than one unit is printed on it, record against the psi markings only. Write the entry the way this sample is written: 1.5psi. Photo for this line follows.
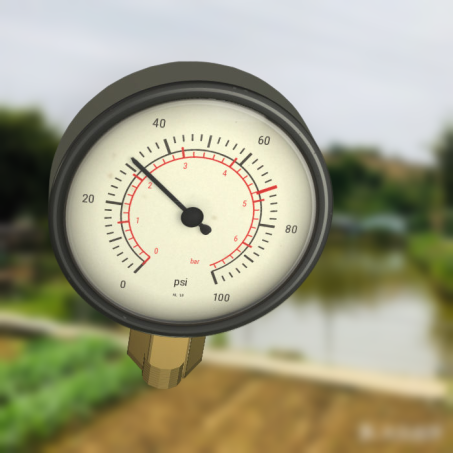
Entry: 32psi
